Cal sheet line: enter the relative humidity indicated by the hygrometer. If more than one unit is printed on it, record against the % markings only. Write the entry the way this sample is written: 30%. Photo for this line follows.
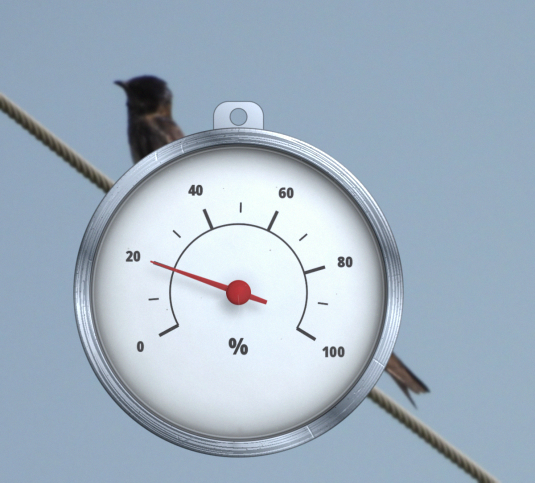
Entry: 20%
